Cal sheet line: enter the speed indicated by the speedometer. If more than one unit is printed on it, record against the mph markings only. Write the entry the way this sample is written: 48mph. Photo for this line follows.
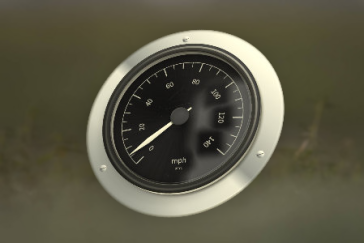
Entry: 5mph
